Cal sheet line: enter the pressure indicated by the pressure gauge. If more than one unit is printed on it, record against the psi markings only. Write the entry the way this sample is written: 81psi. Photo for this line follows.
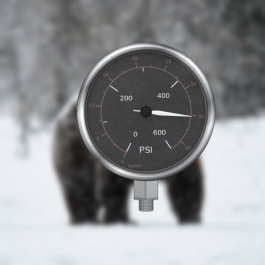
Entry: 500psi
